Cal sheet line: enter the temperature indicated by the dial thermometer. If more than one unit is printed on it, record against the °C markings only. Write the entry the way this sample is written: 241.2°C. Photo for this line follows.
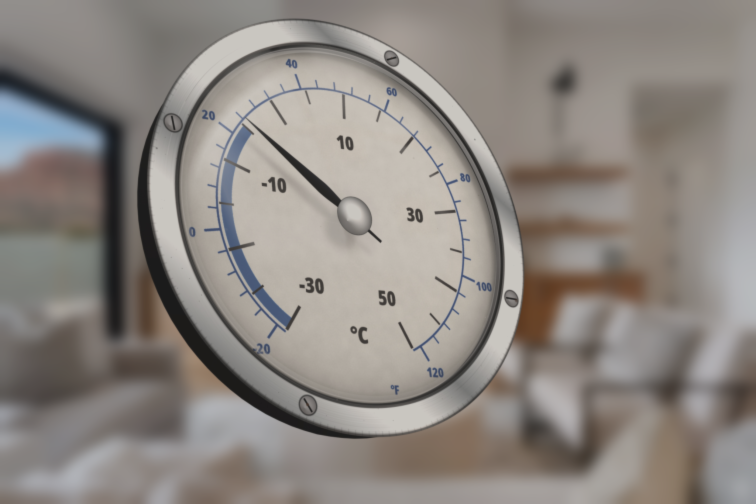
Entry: -5°C
